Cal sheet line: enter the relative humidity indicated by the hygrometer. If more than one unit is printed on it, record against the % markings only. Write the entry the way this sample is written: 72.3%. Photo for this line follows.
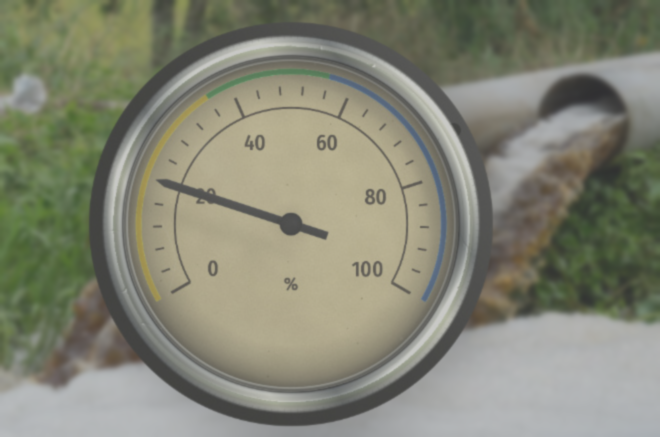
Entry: 20%
